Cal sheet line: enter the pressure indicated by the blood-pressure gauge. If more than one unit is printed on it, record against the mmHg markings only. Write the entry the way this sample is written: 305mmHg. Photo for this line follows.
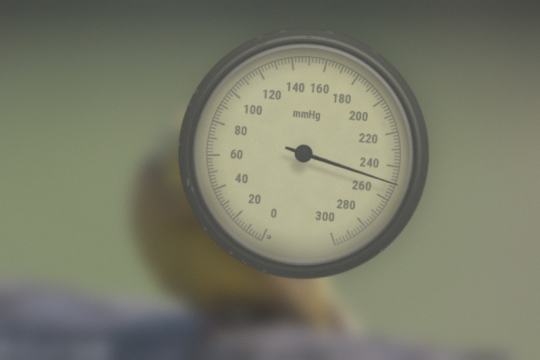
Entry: 250mmHg
